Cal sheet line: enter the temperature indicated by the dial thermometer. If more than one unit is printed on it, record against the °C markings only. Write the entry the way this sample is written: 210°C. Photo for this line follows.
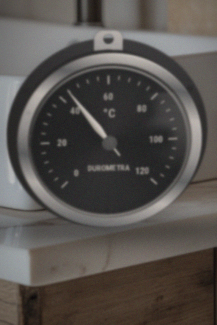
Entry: 44°C
